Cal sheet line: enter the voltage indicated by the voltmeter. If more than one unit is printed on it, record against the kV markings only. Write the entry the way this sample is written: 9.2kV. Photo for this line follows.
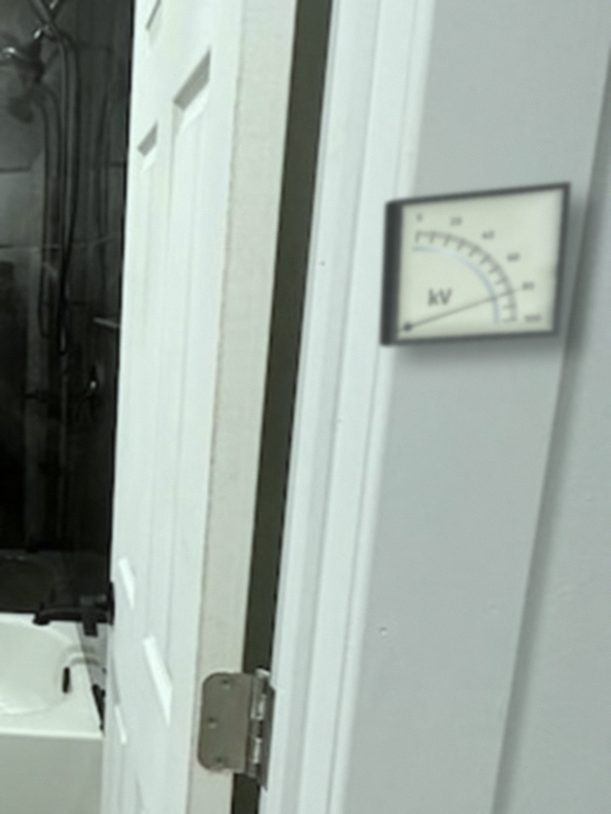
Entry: 80kV
